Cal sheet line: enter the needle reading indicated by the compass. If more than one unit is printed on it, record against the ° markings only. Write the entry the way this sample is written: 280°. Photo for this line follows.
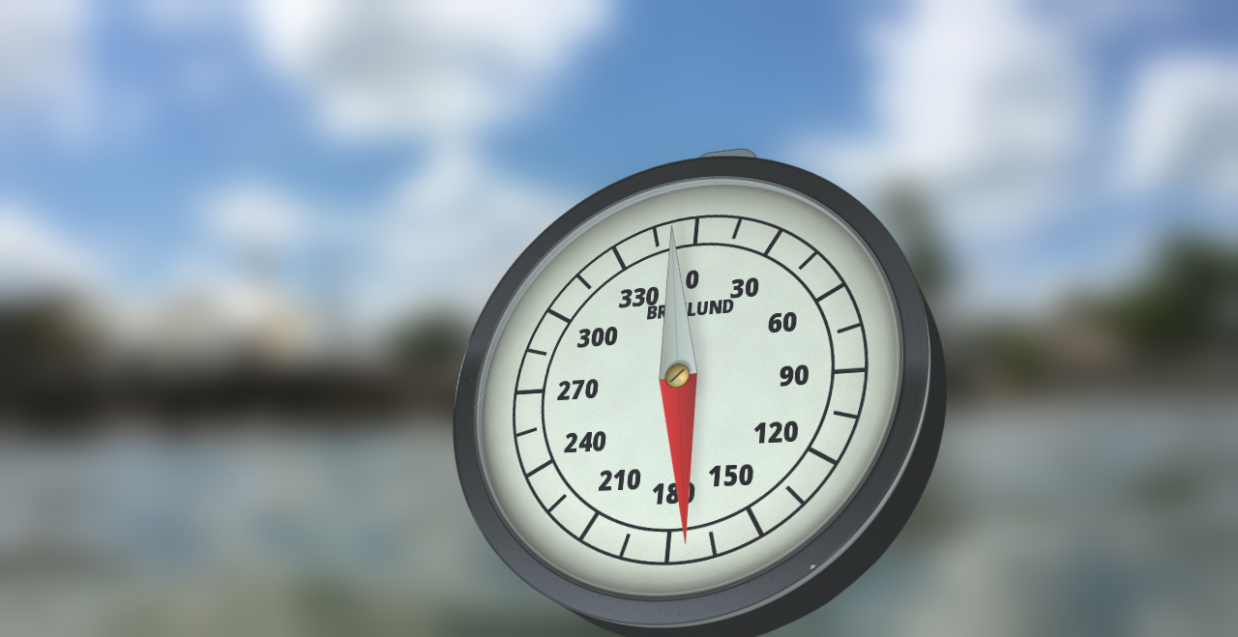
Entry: 172.5°
